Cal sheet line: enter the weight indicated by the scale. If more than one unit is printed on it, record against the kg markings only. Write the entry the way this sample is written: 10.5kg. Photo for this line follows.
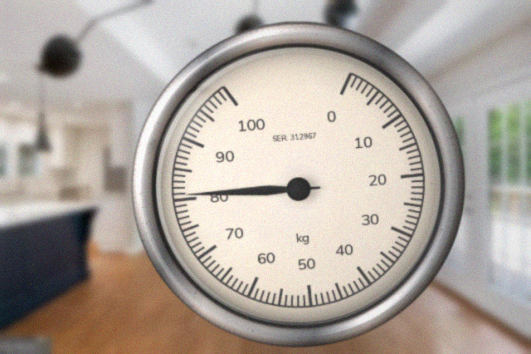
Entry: 81kg
